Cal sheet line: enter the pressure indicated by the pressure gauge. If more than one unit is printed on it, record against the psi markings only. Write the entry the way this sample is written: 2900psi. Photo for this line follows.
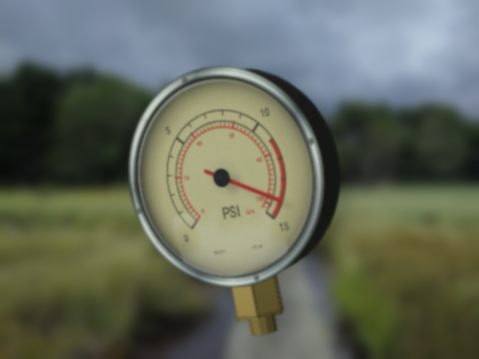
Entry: 14psi
